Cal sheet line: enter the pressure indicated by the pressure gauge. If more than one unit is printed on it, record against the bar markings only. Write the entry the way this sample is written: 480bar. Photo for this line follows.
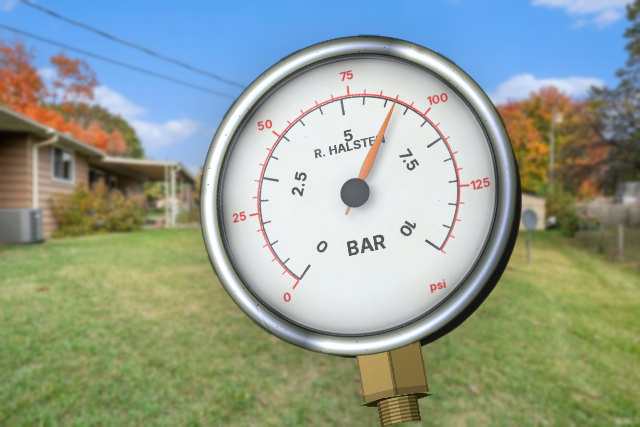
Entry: 6.25bar
